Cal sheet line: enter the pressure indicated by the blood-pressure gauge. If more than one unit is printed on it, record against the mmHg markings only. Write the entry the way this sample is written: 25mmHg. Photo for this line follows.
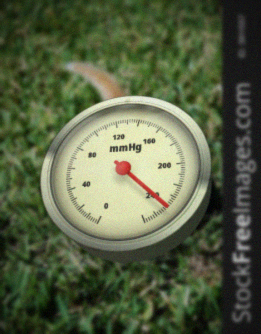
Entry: 240mmHg
